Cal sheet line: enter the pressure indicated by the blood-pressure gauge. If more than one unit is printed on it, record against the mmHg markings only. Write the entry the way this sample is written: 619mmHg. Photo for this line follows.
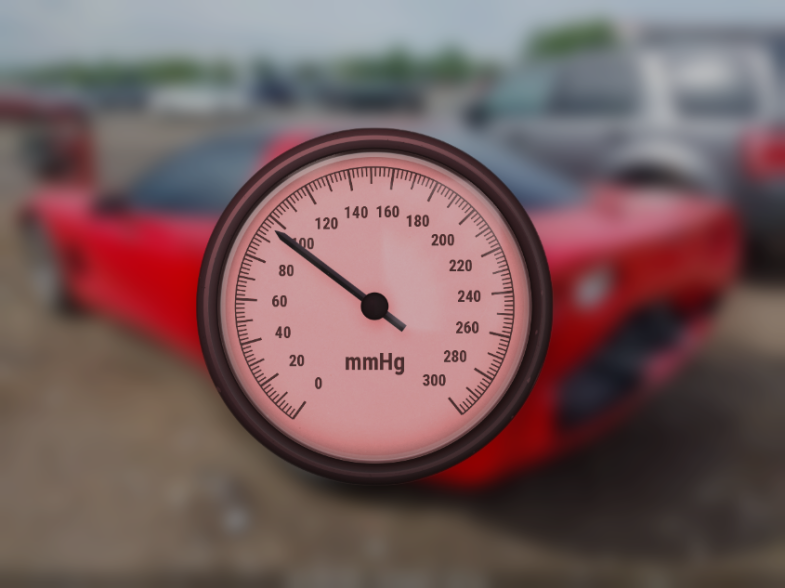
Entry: 96mmHg
